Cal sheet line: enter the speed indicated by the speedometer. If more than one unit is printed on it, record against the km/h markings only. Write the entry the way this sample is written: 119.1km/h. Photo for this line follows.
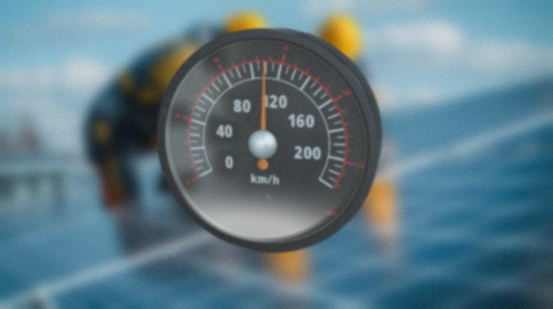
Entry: 110km/h
